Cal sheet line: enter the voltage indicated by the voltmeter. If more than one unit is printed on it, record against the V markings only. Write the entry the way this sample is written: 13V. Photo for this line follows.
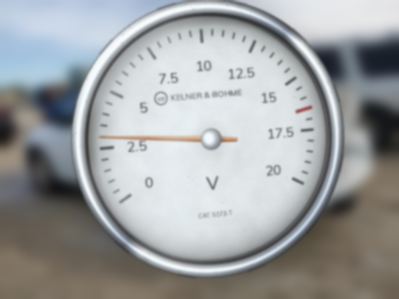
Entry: 3V
